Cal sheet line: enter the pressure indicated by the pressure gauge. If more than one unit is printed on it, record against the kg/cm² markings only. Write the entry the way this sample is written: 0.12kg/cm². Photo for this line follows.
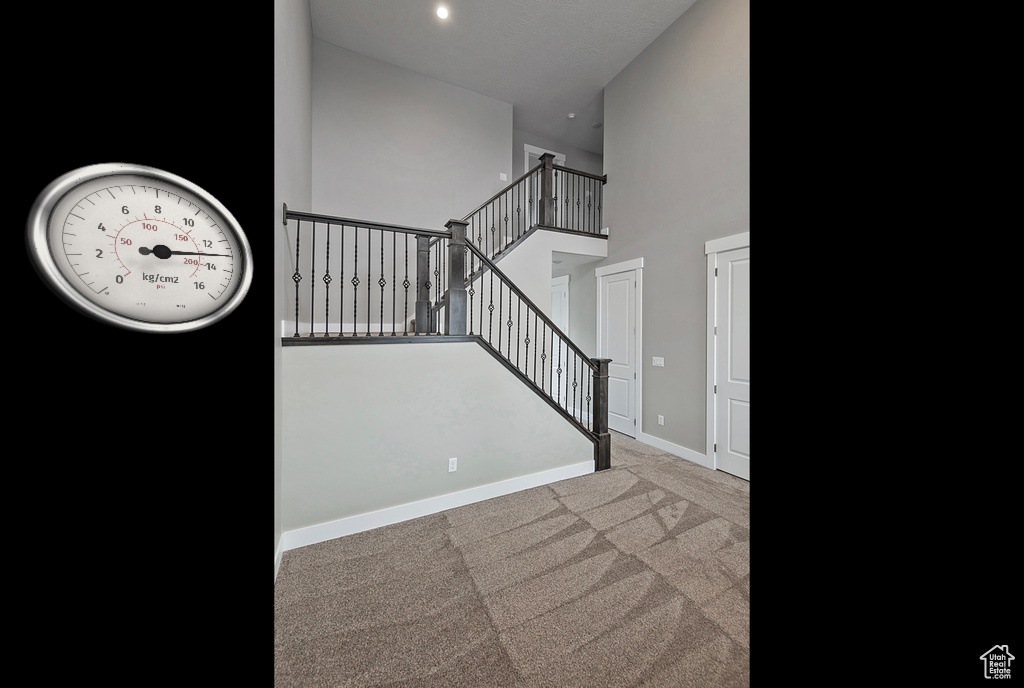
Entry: 13kg/cm²
